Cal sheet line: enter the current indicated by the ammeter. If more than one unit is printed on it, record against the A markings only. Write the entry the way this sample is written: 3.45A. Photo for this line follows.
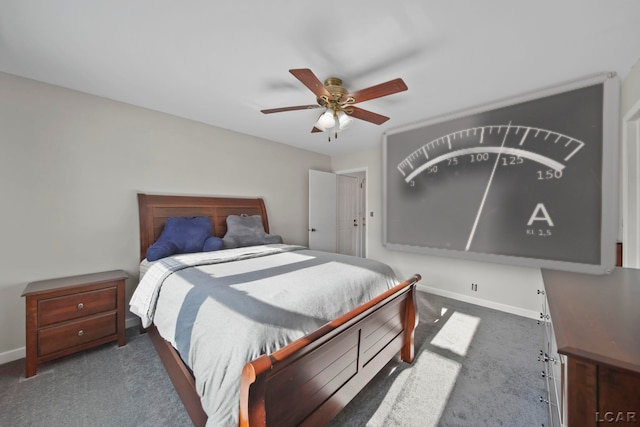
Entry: 115A
